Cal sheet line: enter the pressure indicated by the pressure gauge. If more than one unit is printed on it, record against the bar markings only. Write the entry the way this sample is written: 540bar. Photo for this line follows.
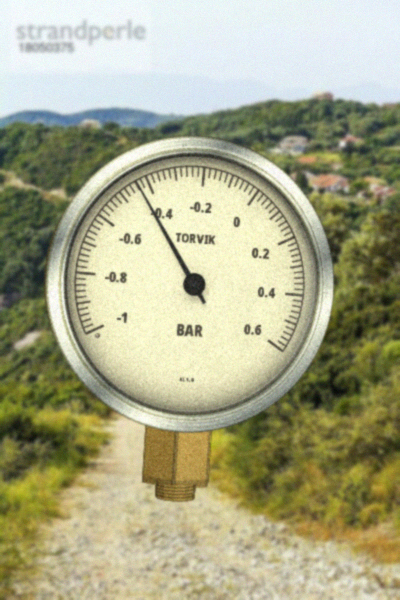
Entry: -0.44bar
